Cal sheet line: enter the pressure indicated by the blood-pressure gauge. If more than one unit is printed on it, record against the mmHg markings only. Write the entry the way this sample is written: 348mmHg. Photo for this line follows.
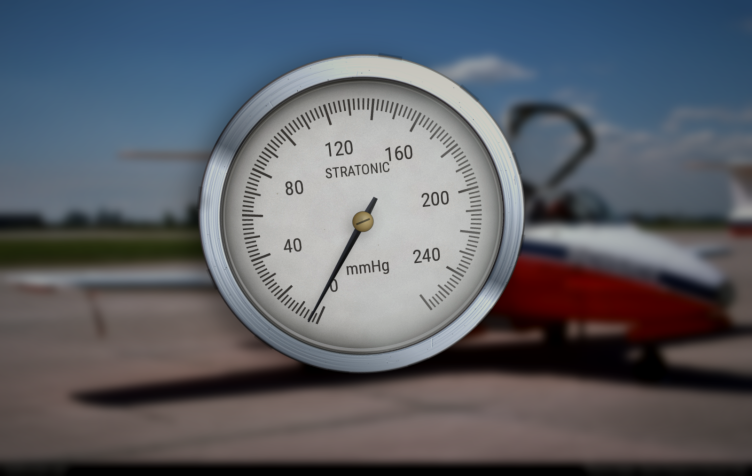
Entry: 4mmHg
